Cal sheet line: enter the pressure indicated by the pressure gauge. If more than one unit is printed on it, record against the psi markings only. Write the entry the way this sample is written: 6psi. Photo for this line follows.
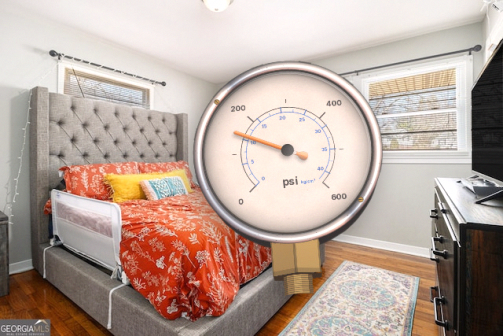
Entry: 150psi
